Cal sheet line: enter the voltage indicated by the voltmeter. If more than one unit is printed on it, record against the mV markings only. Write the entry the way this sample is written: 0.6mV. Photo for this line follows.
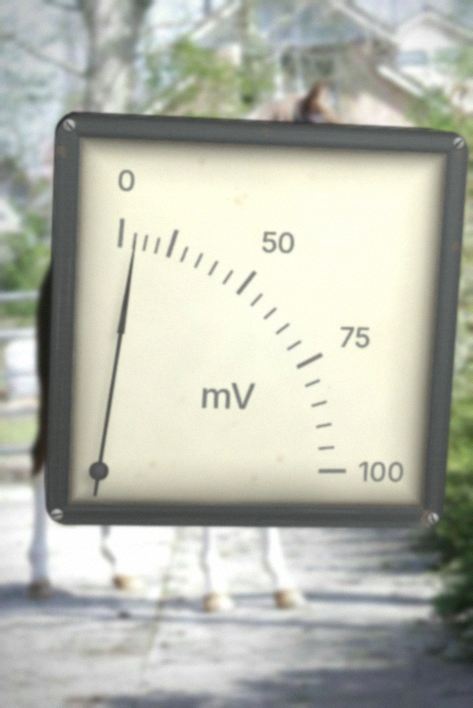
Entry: 10mV
